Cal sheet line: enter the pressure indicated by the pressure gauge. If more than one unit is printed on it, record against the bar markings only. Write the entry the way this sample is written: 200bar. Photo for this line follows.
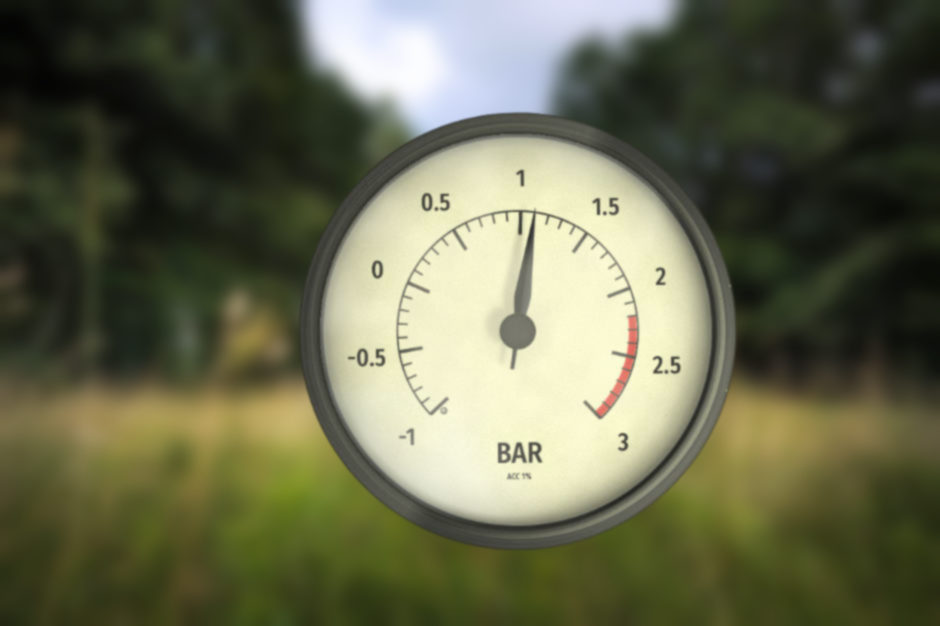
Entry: 1.1bar
